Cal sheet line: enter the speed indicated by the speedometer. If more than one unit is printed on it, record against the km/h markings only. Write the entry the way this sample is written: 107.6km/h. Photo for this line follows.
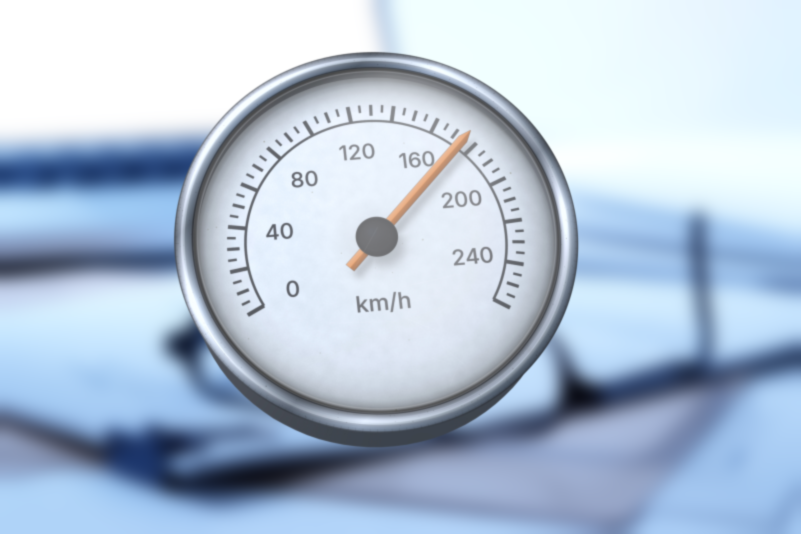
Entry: 175km/h
